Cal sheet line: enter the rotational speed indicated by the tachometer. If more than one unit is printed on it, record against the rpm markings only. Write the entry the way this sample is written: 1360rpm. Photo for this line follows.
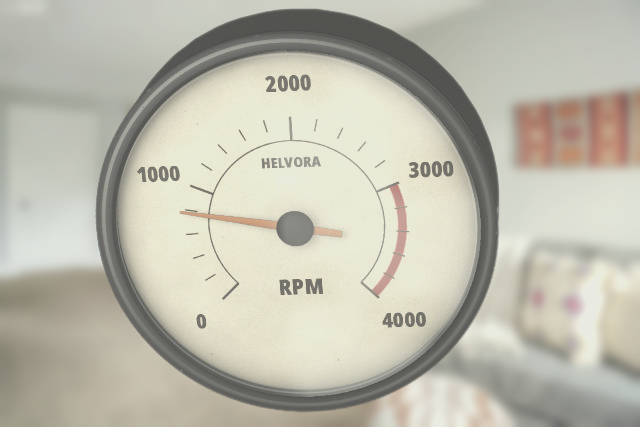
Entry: 800rpm
